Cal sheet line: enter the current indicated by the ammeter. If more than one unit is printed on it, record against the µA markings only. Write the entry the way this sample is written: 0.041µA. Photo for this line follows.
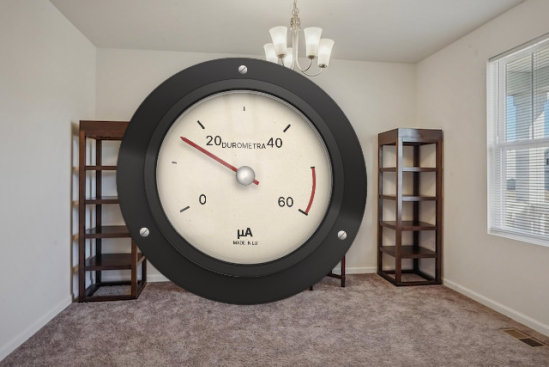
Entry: 15µA
